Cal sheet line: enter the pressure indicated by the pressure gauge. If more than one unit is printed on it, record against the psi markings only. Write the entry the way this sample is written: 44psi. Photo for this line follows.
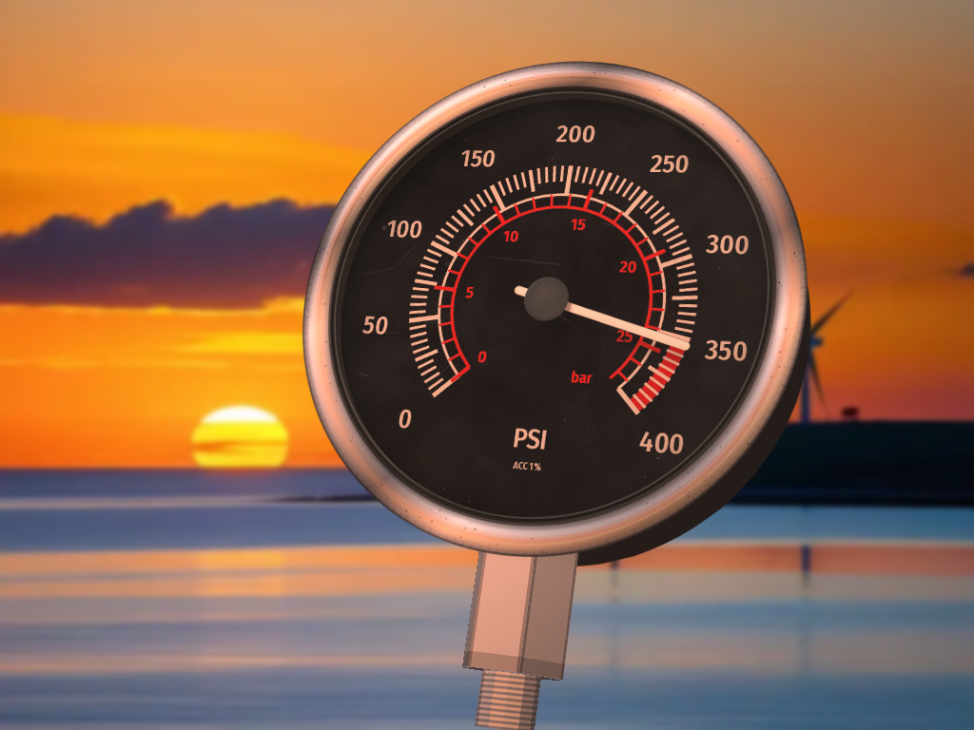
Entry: 355psi
